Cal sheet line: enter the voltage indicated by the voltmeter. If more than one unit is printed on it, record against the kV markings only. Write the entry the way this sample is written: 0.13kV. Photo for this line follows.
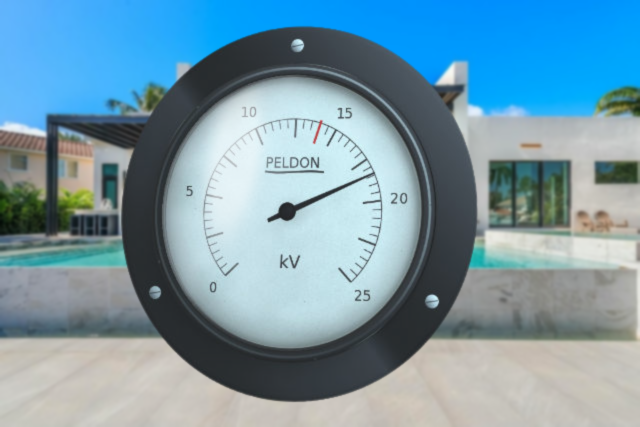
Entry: 18.5kV
